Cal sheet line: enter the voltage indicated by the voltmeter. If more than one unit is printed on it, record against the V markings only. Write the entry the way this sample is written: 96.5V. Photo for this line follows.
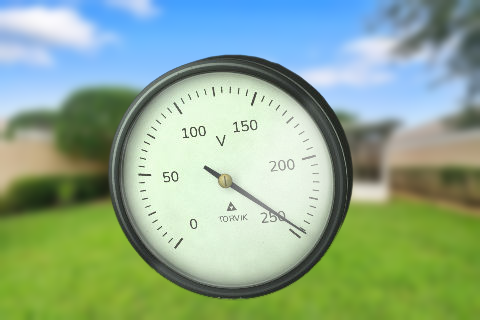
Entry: 245V
